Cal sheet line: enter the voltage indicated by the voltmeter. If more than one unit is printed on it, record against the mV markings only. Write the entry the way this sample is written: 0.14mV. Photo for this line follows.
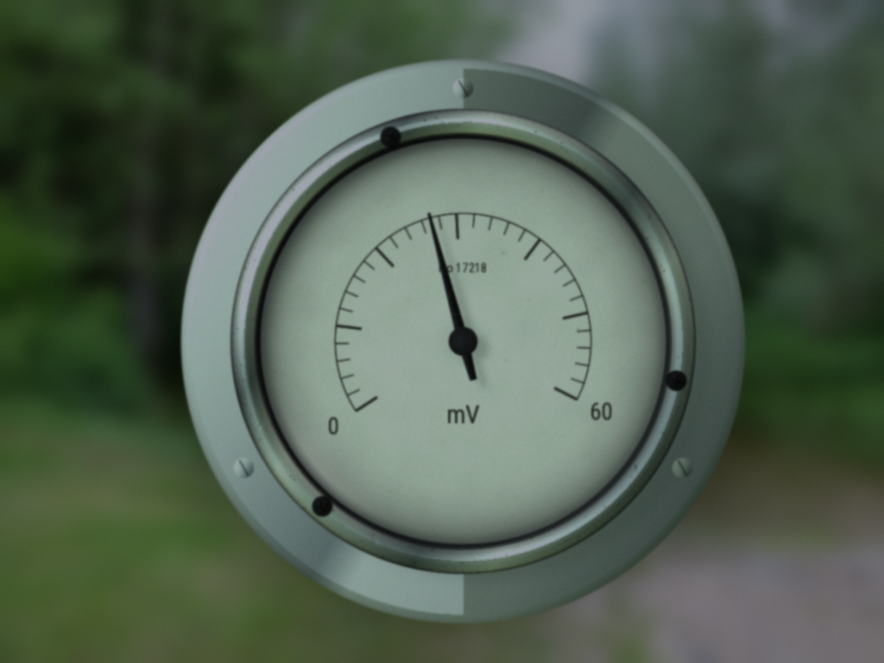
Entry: 27mV
